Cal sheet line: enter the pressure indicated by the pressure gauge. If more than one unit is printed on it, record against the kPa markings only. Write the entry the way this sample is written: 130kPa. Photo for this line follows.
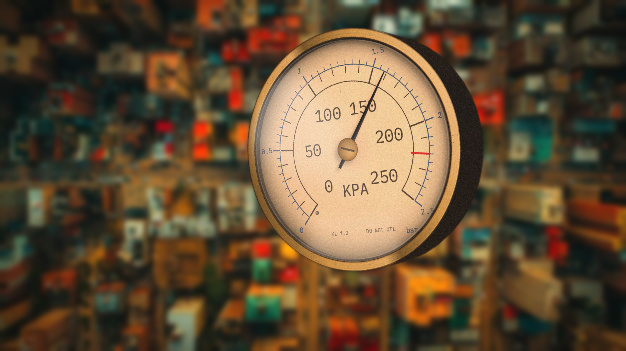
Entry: 160kPa
